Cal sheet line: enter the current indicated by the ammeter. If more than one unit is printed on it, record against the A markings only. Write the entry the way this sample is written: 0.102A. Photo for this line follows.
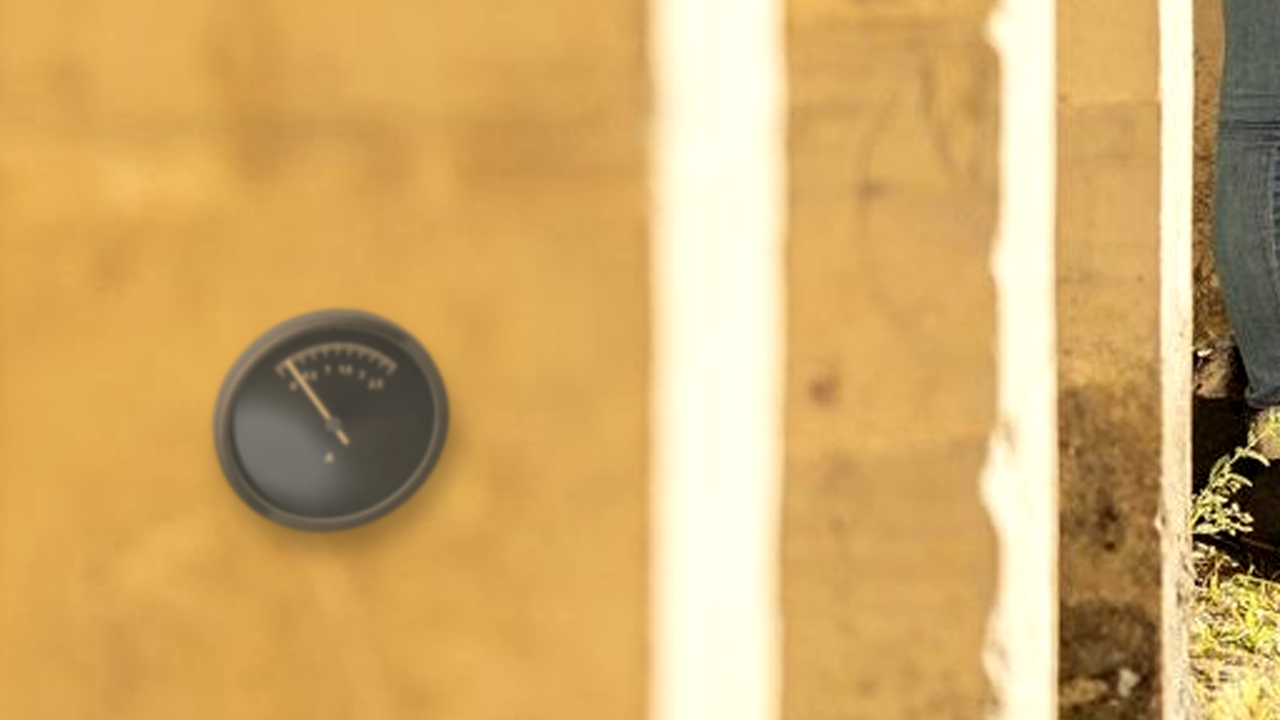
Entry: 0.25A
